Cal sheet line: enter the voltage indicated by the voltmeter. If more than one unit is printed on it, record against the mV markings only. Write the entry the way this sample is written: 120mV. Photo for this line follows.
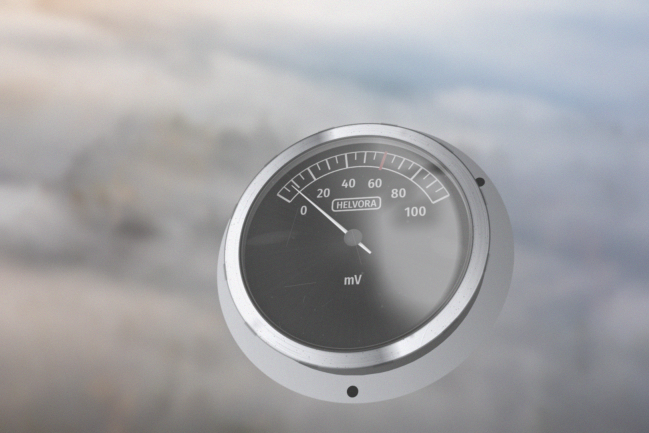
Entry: 7.5mV
